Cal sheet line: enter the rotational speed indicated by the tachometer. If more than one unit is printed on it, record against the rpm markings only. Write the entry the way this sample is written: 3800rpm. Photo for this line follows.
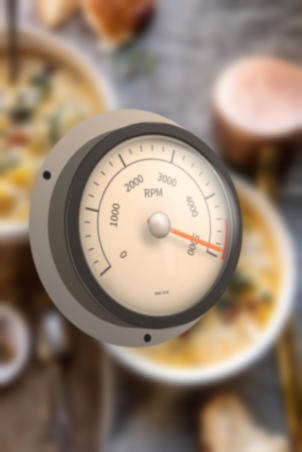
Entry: 4900rpm
